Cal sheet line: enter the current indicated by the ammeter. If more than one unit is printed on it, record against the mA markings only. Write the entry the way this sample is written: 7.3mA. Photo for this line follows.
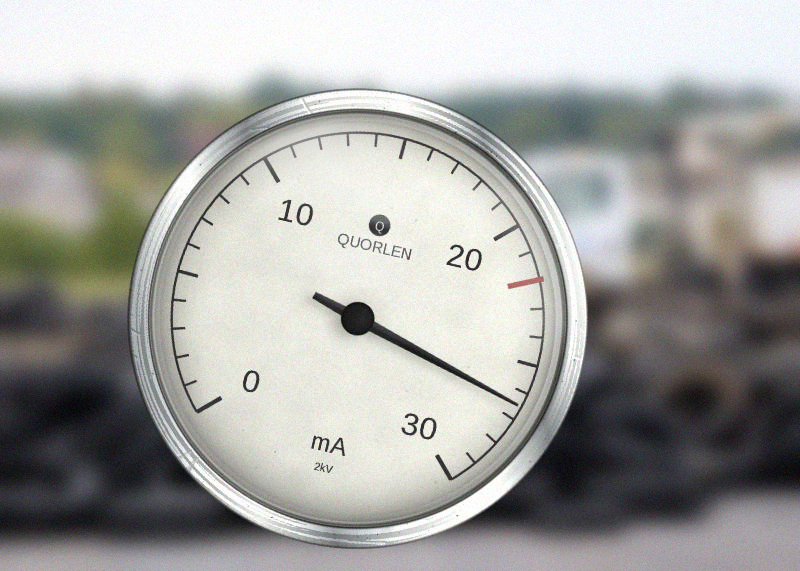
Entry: 26.5mA
